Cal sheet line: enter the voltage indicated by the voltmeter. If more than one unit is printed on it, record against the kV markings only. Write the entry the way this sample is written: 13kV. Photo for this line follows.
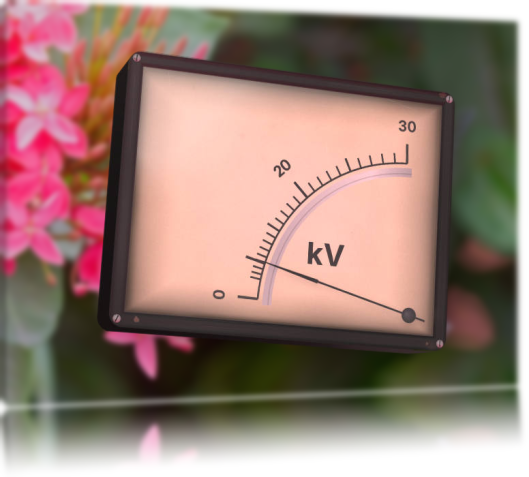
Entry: 10kV
